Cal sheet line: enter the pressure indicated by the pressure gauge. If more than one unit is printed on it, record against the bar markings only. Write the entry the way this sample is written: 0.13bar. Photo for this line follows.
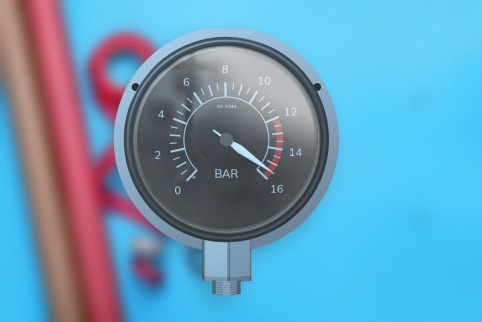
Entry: 15.5bar
